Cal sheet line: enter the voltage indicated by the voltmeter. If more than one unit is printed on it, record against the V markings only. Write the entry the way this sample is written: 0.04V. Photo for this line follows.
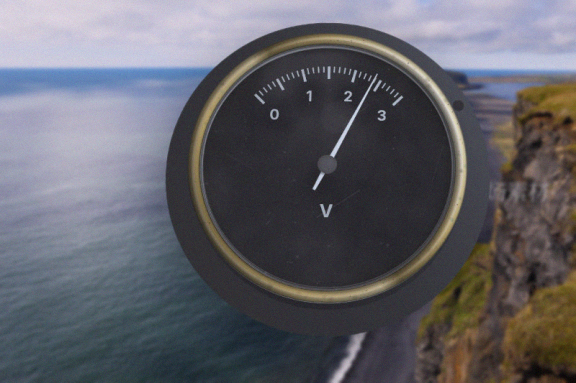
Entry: 2.4V
